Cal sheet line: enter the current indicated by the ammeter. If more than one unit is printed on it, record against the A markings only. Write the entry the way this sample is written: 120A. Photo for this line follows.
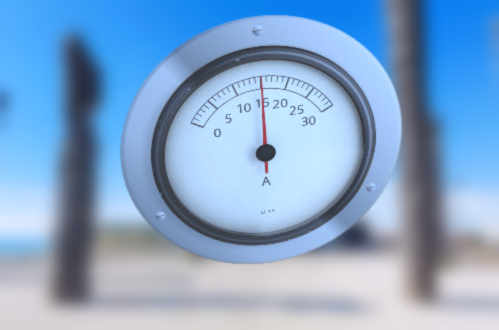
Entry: 15A
